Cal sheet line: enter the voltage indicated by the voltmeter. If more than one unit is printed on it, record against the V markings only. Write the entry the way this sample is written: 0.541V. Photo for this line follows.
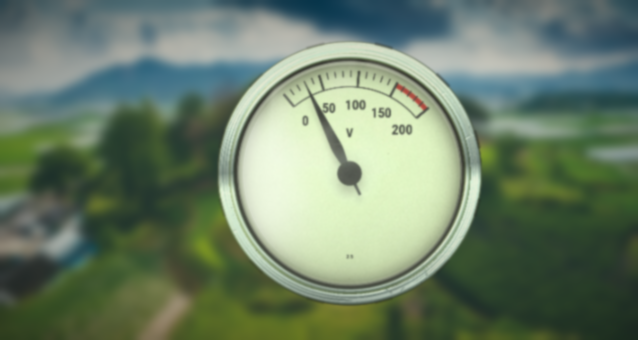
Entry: 30V
